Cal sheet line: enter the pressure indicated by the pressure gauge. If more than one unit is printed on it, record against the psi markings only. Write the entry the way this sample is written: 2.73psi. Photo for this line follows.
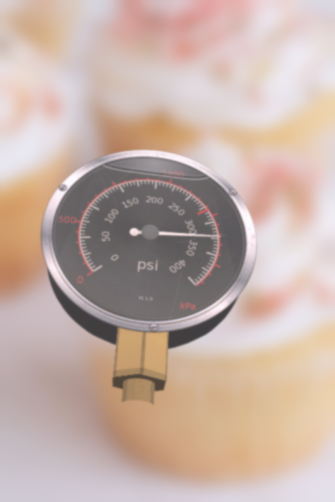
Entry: 325psi
